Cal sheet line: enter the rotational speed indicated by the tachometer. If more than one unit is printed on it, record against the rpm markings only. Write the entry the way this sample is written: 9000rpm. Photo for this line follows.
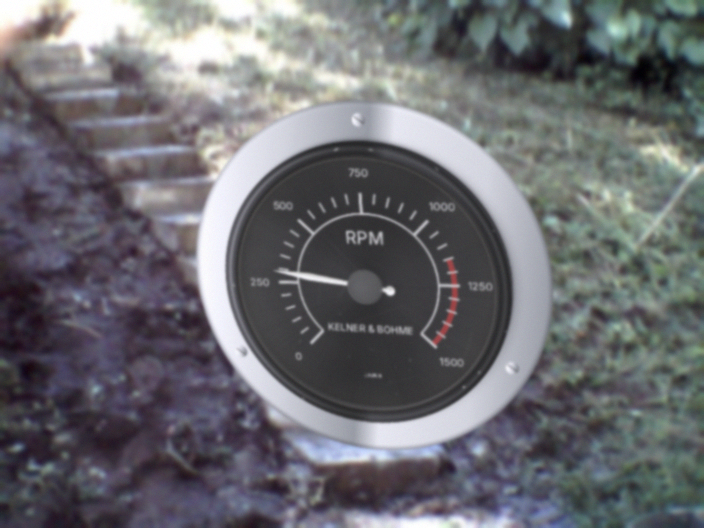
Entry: 300rpm
